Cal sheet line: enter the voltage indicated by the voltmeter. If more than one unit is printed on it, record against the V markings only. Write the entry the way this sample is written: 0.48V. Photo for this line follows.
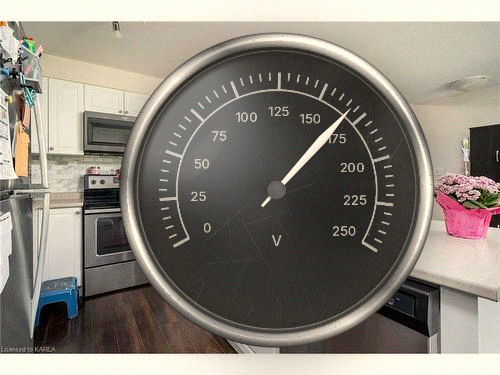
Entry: 167.5V
